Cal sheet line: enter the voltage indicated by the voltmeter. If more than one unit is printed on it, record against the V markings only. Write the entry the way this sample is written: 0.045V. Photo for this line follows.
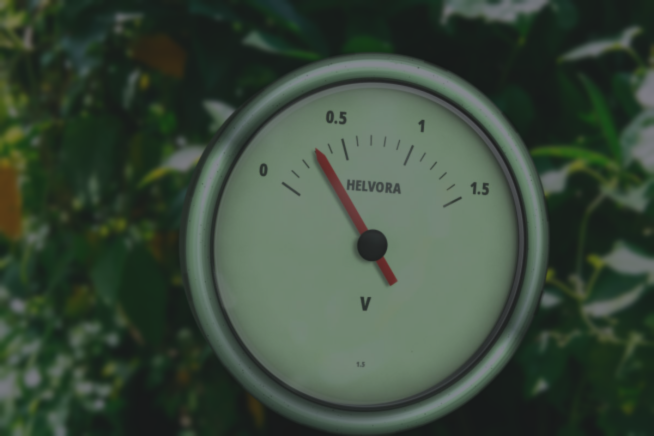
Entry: 0.3V
